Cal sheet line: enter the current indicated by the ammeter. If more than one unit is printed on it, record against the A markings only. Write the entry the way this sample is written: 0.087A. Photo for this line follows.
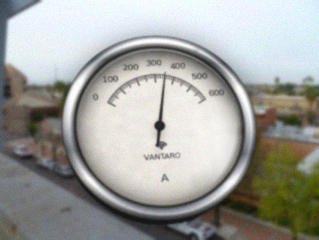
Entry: 350A
